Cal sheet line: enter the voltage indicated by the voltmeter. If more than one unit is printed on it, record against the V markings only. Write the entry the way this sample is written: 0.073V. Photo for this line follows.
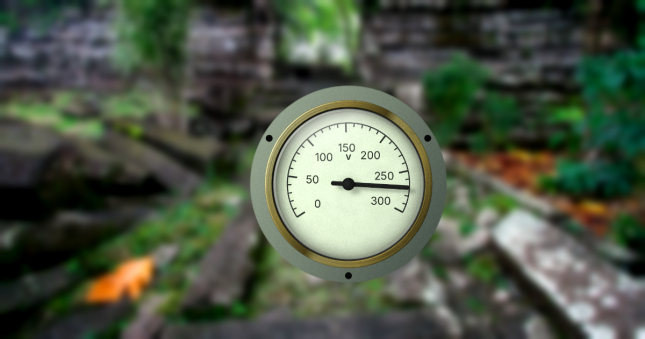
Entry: 270V
